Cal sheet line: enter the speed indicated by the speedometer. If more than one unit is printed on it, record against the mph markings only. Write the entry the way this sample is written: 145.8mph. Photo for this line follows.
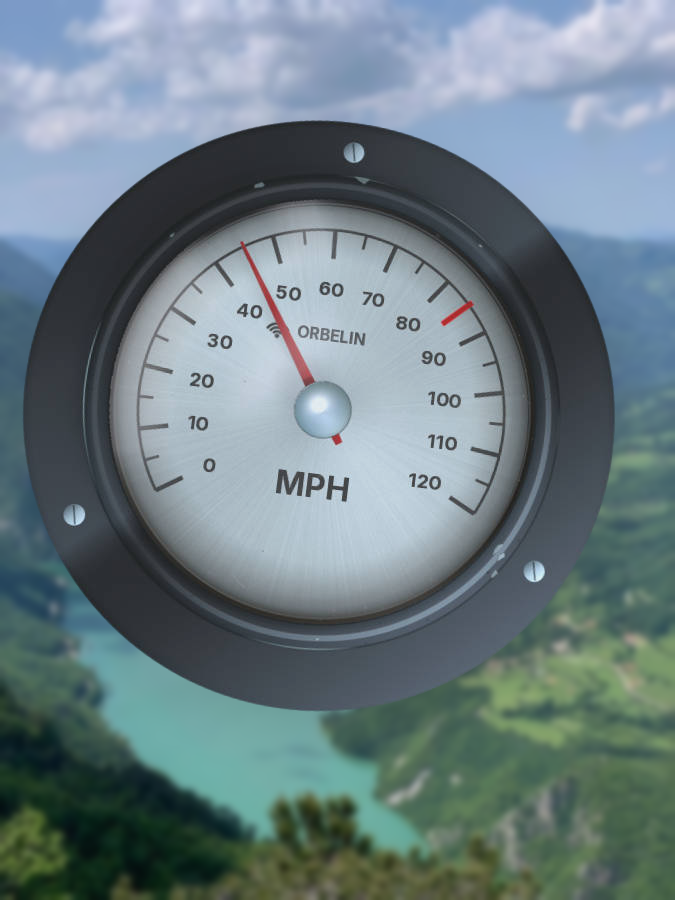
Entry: 45mph
